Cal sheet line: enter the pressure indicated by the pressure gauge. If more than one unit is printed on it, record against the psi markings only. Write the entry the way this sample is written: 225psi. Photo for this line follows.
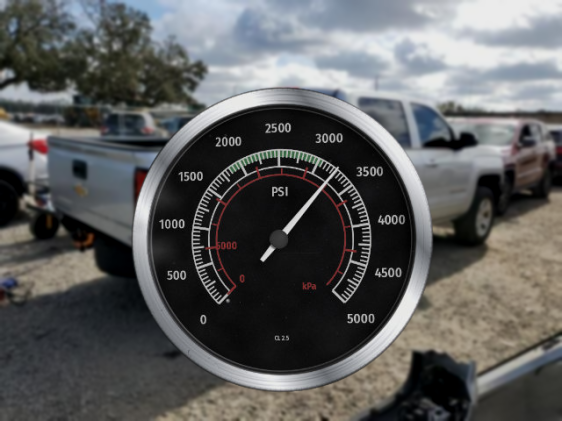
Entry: 3250psi
